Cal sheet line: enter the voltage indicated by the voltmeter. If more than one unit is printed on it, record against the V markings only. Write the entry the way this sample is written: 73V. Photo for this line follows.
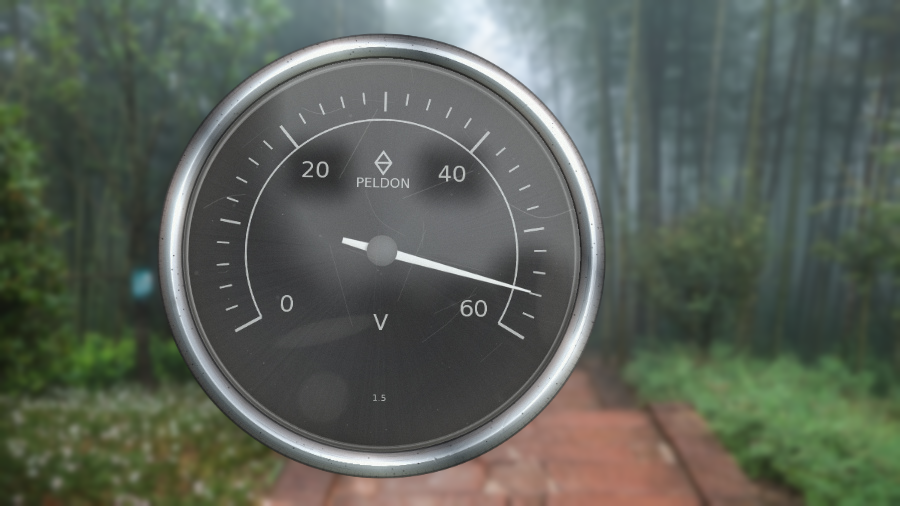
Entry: 56V
